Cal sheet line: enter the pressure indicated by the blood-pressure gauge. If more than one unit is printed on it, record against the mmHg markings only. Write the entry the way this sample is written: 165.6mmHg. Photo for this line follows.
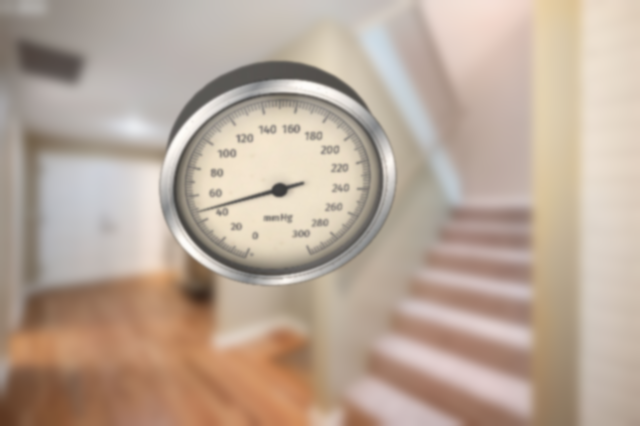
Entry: 50mmHg
